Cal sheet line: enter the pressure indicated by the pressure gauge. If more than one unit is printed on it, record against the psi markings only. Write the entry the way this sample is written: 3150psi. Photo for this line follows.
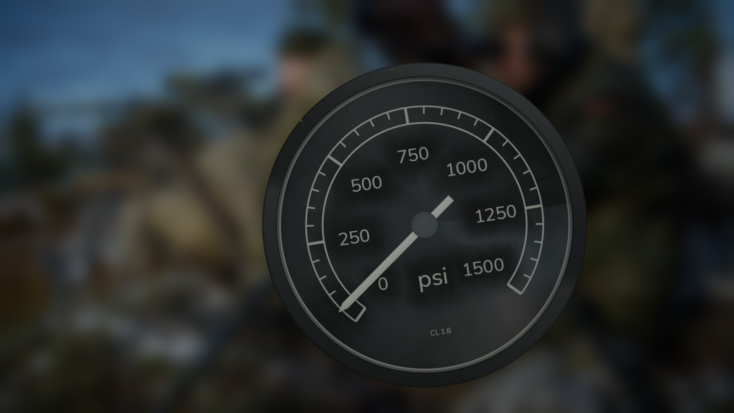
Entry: 50psi
